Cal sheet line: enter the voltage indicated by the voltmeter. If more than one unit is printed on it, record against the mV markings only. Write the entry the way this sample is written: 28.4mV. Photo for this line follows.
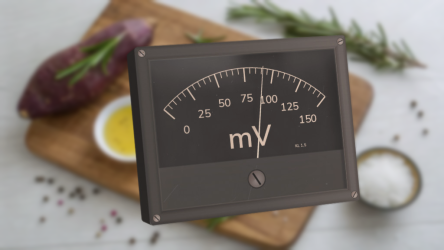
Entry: 90mV
